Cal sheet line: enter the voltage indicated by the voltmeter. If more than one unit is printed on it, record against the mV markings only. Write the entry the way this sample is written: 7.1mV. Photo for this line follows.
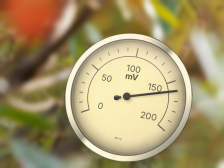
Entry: 160mV
